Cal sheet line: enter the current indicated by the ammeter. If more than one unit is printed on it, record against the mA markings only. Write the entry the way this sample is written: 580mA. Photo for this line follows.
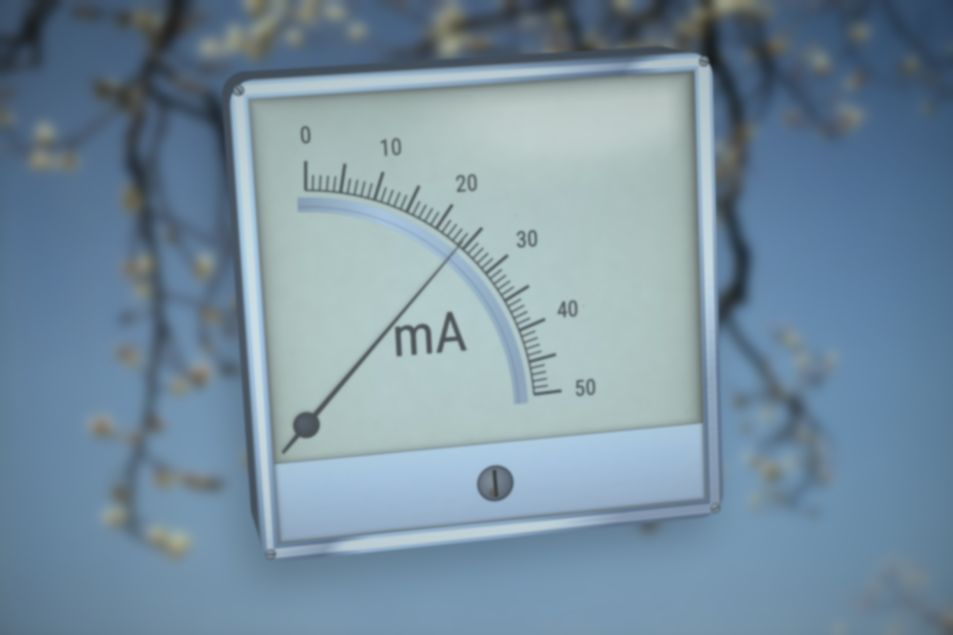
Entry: 24mA
